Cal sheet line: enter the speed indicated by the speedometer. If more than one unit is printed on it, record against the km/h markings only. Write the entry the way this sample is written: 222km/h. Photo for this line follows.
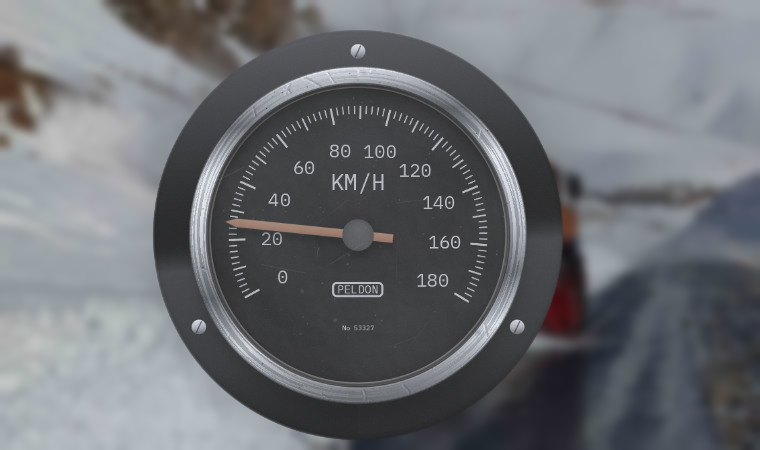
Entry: 26km/h
